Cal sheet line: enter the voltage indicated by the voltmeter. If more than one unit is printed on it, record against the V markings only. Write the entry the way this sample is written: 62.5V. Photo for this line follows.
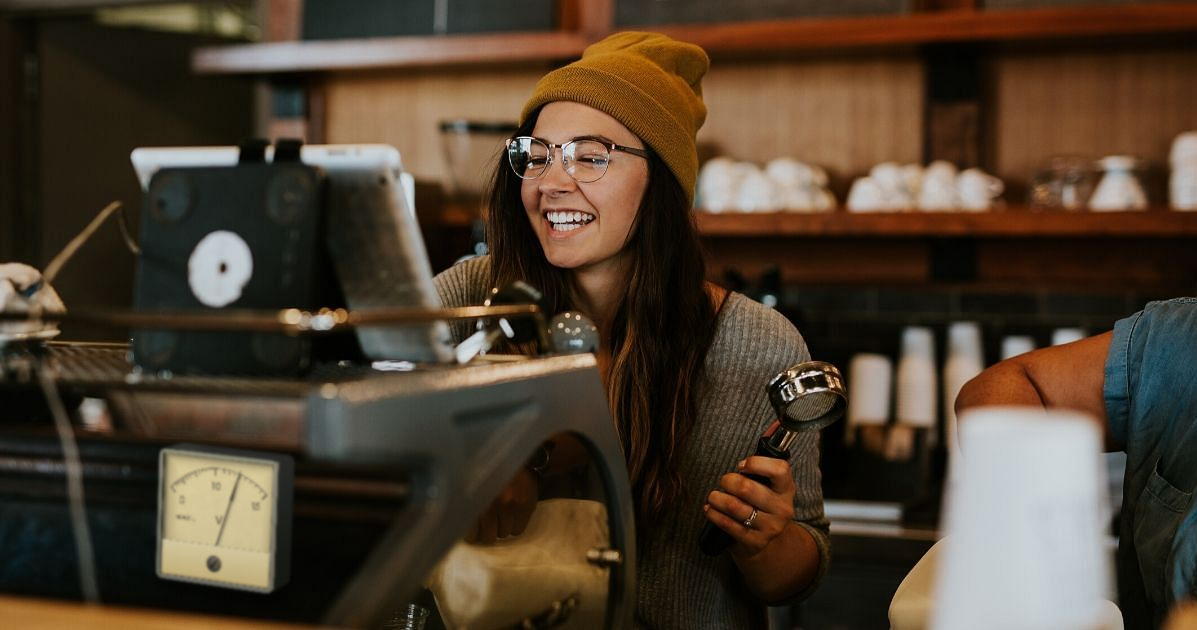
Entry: 12.5V
